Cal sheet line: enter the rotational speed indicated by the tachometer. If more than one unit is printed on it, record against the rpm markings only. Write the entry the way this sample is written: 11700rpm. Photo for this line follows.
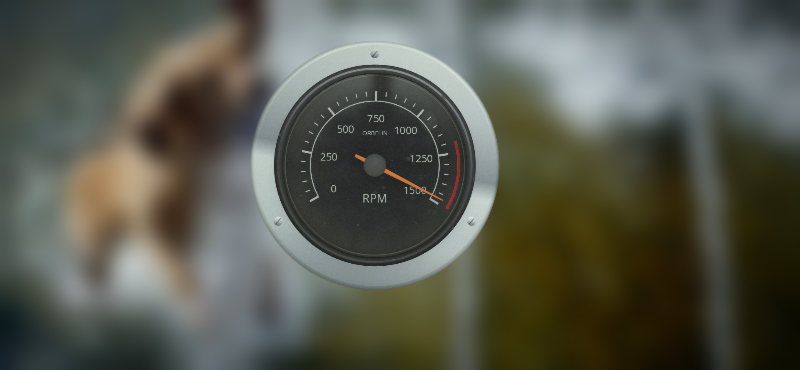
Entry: 1475rpm
